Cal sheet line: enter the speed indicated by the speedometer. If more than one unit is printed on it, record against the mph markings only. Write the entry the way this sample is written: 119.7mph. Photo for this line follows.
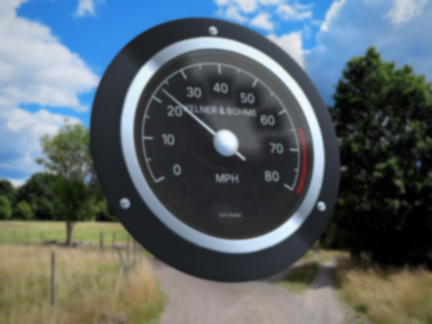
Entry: 22.5mph
